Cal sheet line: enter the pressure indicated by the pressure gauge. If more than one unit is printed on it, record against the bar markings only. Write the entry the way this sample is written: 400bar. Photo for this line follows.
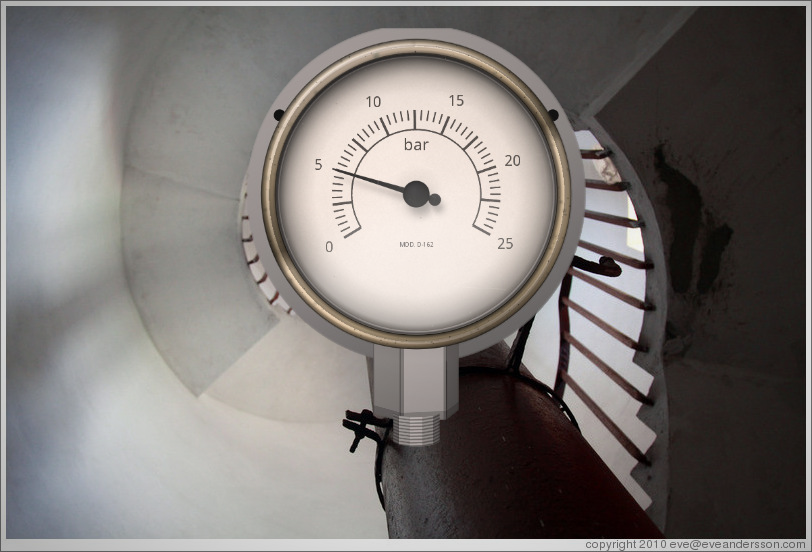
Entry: 5bar
